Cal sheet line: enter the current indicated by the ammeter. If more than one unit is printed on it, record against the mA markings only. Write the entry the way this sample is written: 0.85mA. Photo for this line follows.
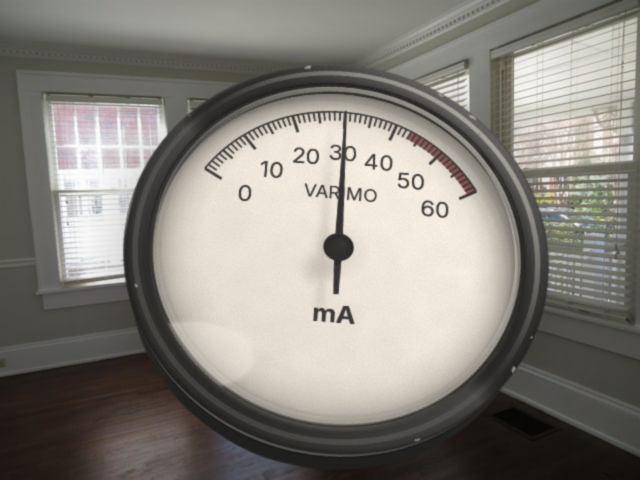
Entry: 30mA
